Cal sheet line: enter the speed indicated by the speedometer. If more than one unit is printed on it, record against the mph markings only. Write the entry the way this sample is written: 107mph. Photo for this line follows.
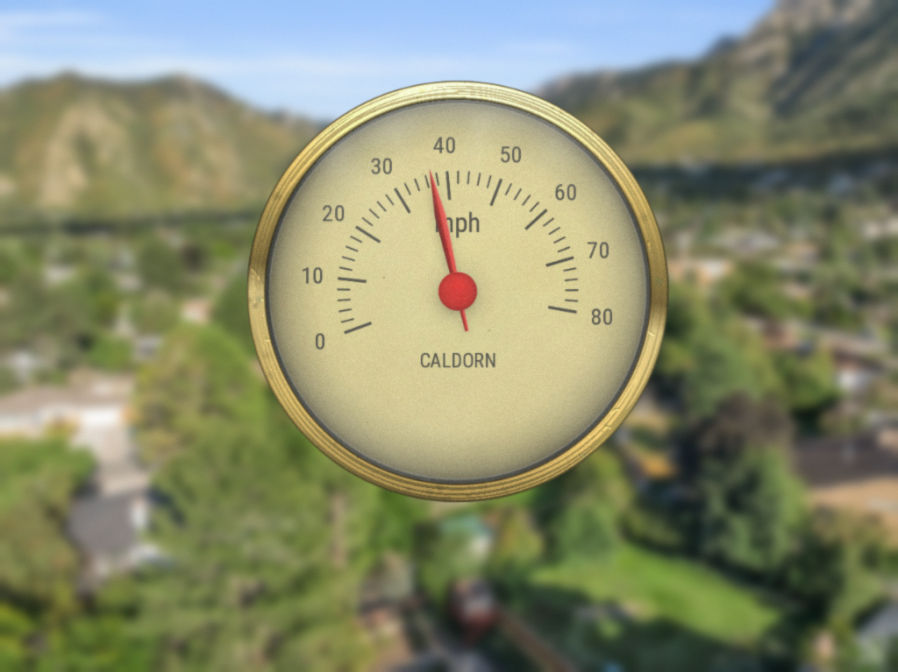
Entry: 37mph
